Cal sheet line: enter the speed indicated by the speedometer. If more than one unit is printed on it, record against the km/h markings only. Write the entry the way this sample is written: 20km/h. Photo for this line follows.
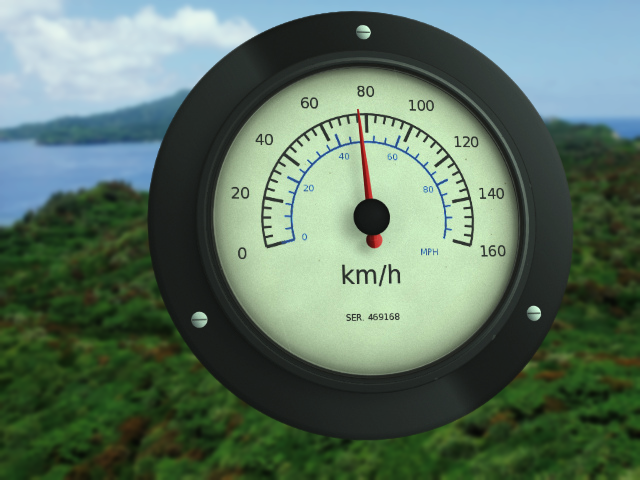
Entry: 76km/h
